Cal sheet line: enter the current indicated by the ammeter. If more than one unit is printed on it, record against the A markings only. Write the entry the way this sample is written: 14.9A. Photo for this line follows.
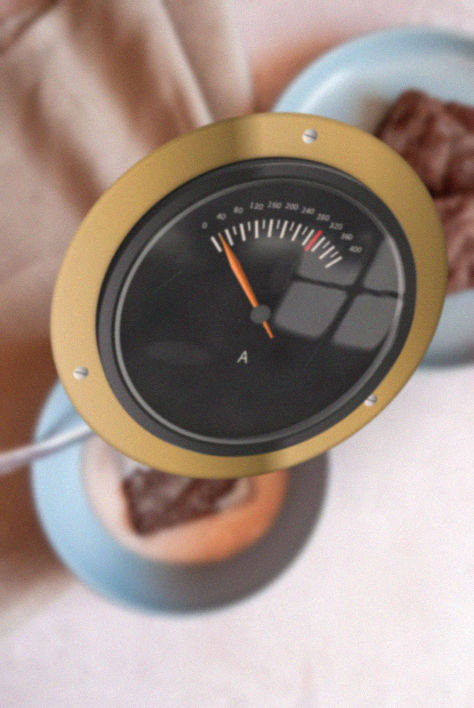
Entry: 20A
